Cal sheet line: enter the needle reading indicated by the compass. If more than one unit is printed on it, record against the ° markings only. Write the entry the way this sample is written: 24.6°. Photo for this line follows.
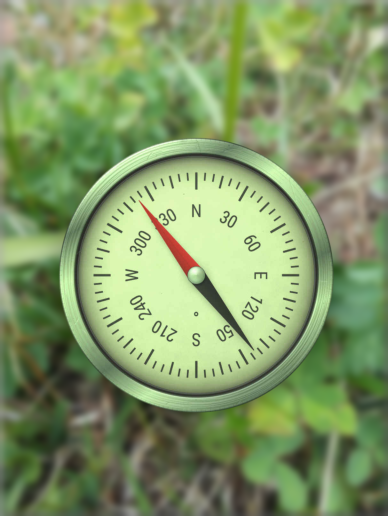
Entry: 322.5°
